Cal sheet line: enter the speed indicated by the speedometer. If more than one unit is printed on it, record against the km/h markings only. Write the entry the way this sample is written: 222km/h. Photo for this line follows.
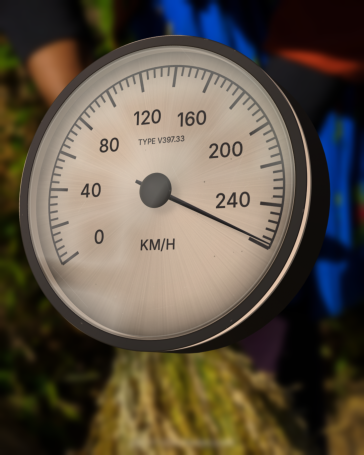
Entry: 258km/h
